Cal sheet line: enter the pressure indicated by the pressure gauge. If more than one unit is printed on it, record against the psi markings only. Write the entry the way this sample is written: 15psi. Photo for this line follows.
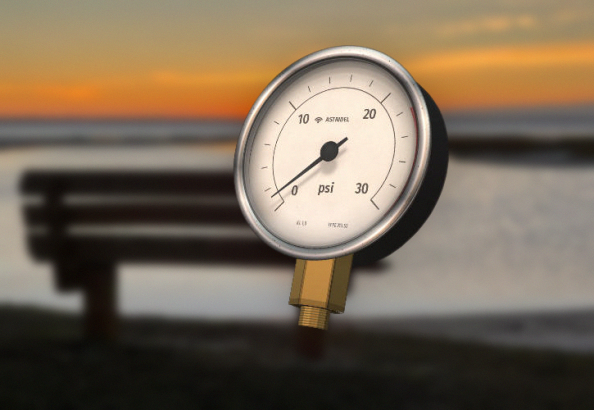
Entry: 1psi
